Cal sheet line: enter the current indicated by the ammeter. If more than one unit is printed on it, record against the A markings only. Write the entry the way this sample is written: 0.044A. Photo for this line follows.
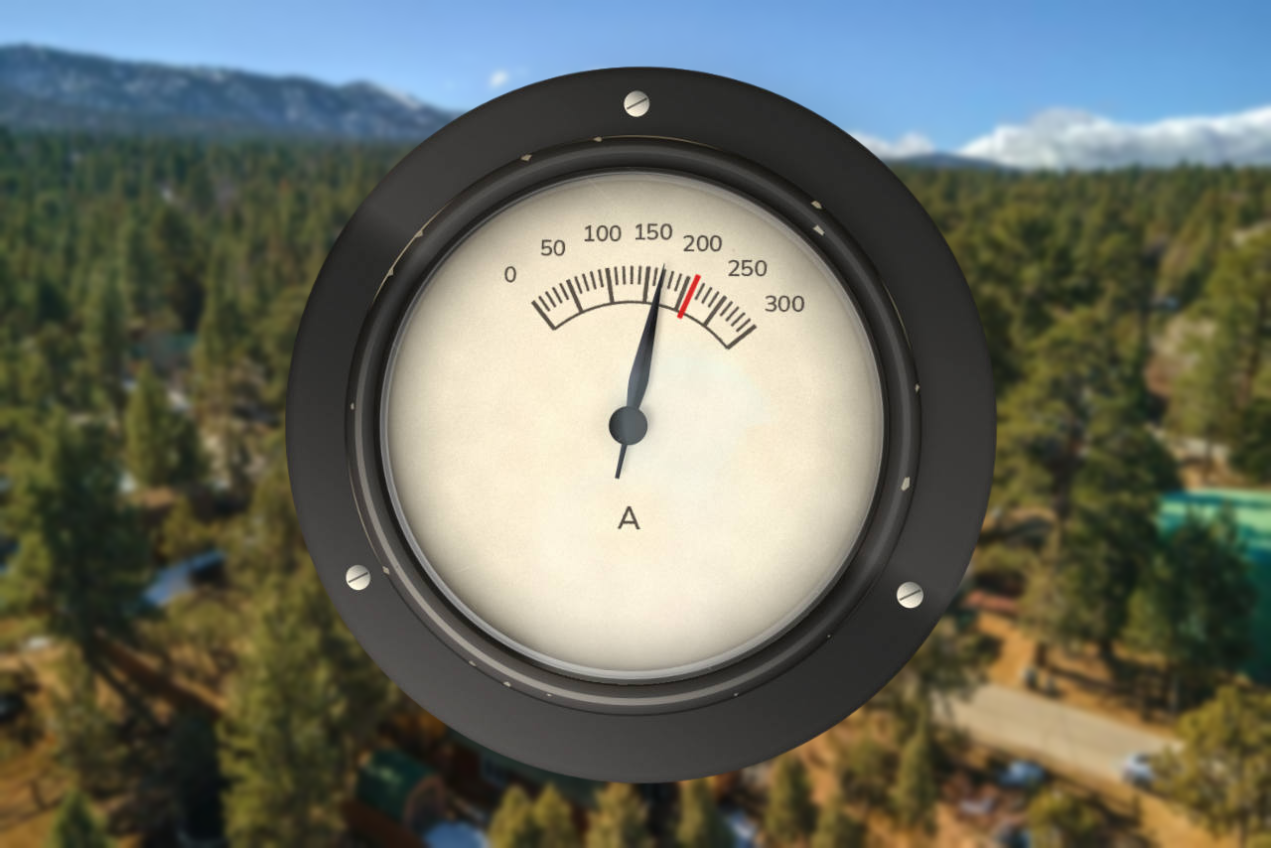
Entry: 170A
